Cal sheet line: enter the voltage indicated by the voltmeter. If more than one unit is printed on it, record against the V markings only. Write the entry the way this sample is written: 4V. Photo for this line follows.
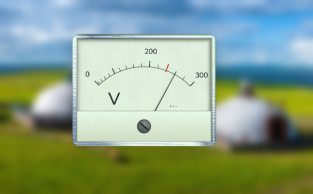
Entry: 260V
